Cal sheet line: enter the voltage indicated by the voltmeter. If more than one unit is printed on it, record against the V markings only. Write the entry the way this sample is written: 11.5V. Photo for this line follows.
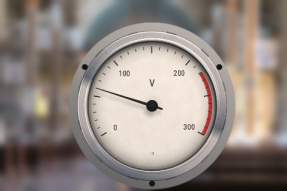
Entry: 60V
